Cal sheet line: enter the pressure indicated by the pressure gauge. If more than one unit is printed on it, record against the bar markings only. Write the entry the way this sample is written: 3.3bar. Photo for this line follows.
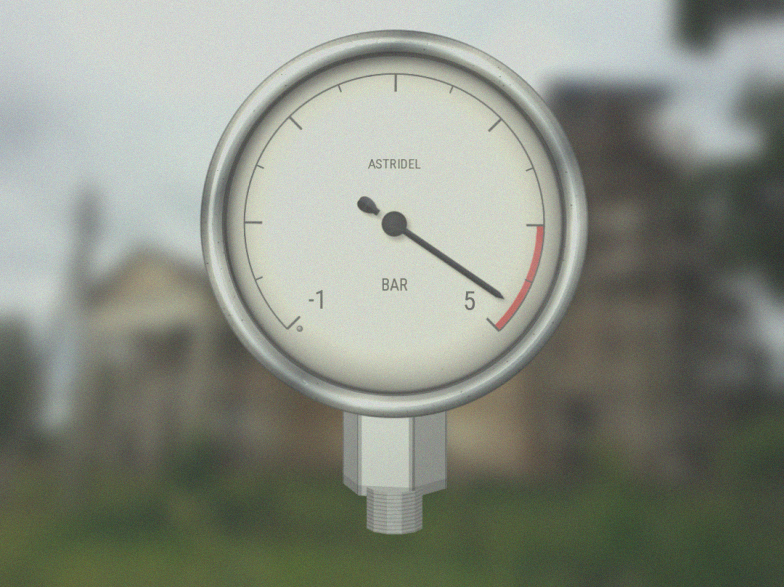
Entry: 4.75bar
